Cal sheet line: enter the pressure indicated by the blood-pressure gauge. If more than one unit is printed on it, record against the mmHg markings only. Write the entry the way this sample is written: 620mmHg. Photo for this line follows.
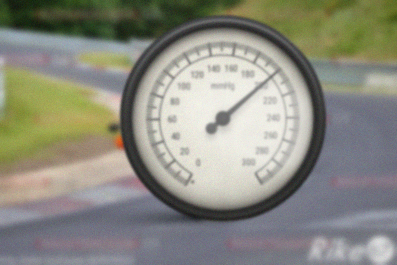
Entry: 200mmHg
